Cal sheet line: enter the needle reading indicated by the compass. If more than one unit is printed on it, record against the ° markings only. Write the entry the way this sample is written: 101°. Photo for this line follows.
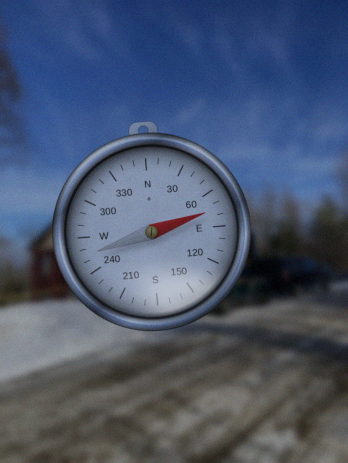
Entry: 75°
